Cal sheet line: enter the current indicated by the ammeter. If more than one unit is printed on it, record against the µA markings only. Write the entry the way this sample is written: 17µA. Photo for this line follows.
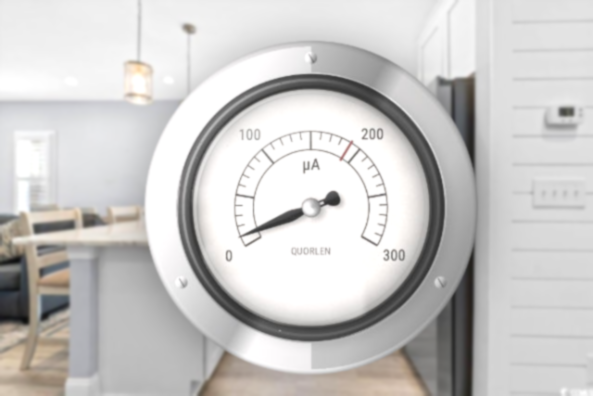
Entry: 10µA
